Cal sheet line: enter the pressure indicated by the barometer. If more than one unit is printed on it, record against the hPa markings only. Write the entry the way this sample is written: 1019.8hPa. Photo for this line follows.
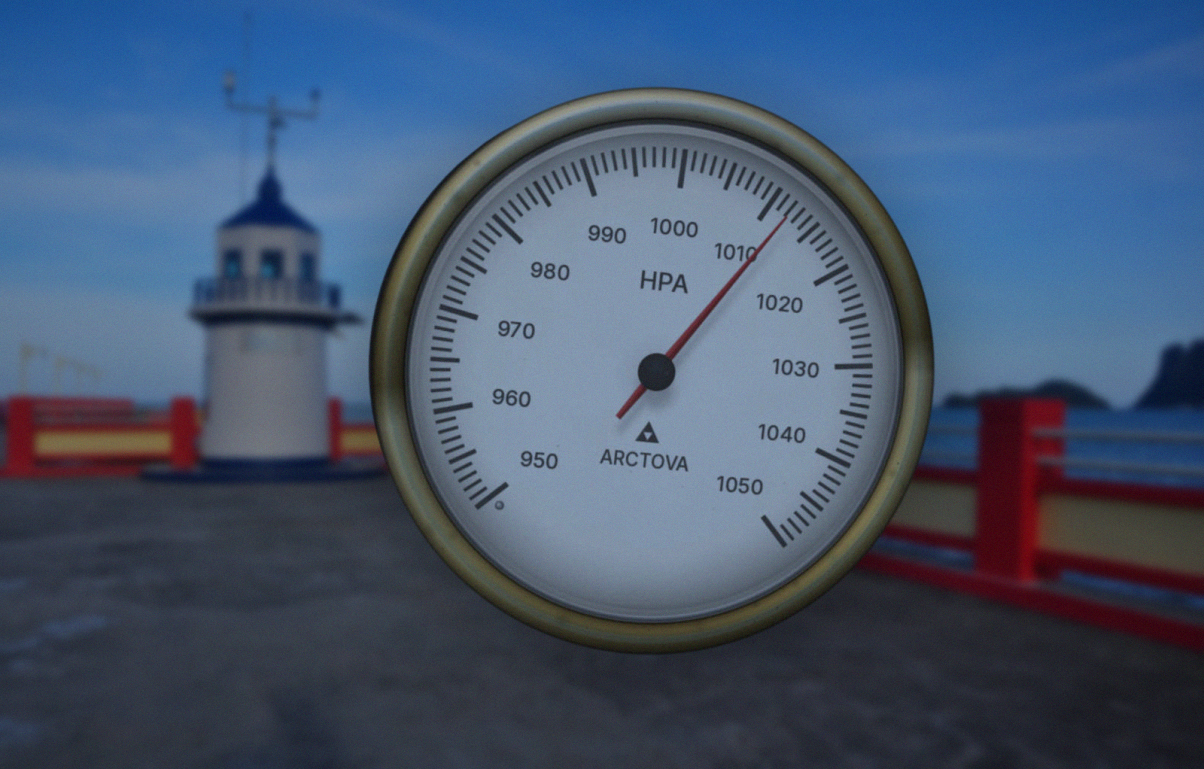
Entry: 1012hPa
